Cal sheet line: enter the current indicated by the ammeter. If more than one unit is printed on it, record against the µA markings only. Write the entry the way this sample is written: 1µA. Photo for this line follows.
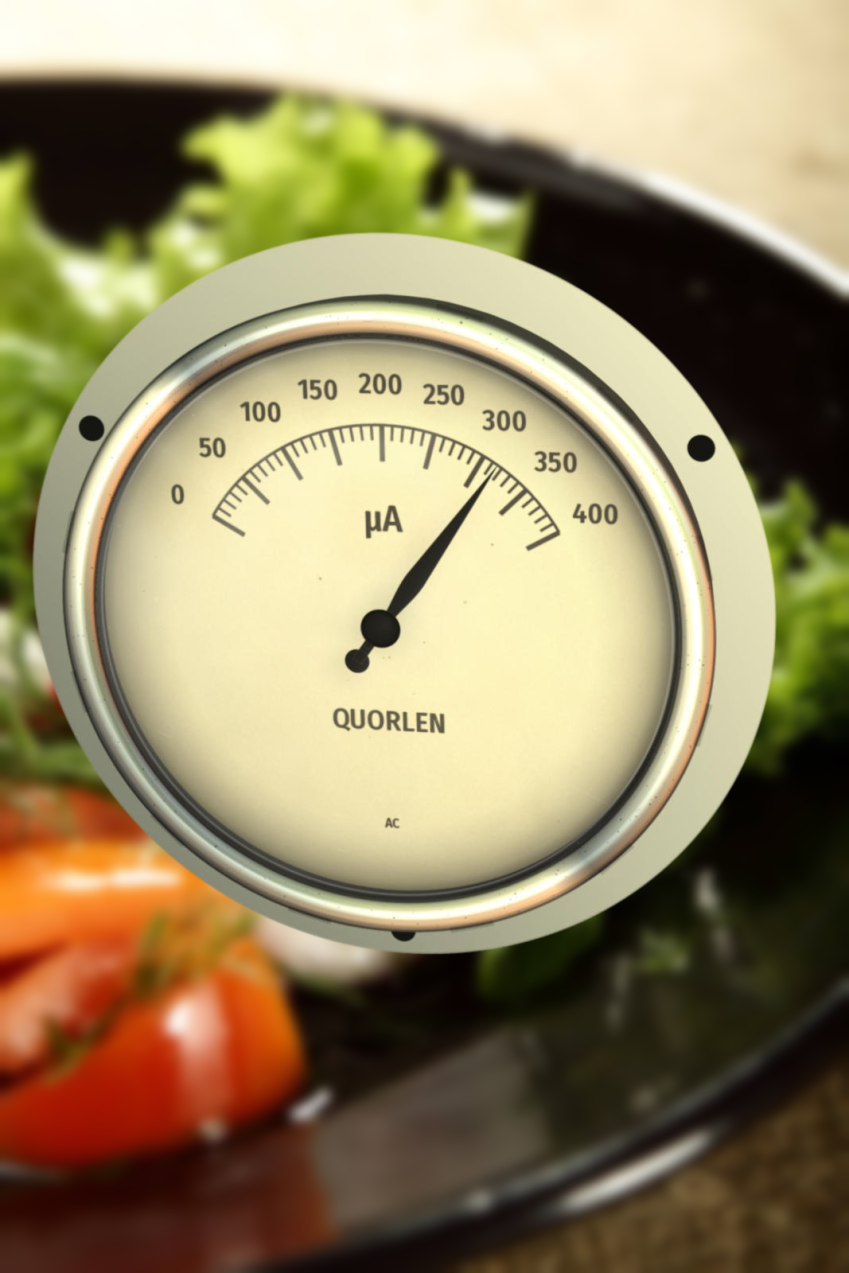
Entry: 315µA
